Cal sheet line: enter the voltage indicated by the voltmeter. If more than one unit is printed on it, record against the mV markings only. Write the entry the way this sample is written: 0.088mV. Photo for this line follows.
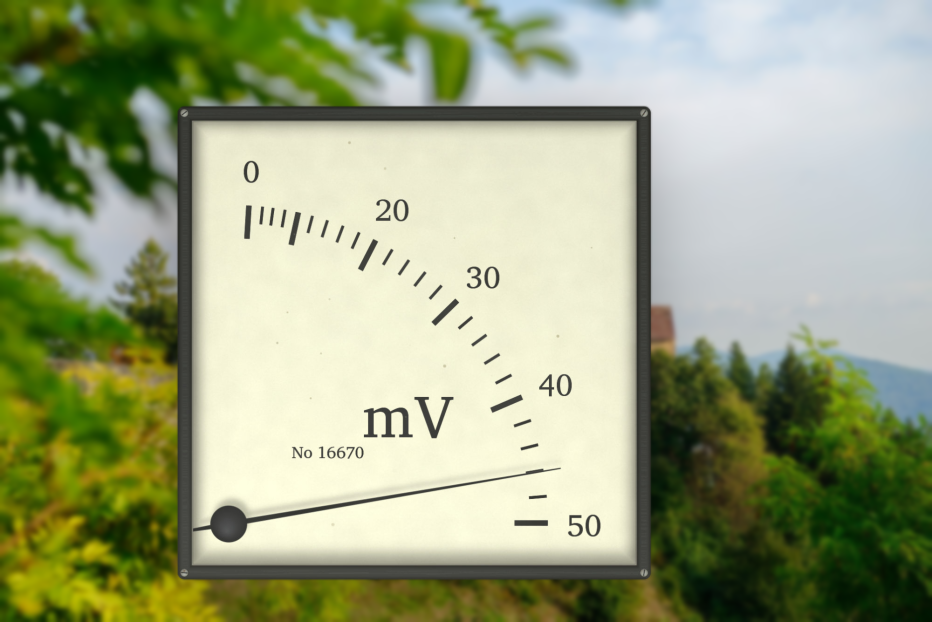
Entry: 46mV
